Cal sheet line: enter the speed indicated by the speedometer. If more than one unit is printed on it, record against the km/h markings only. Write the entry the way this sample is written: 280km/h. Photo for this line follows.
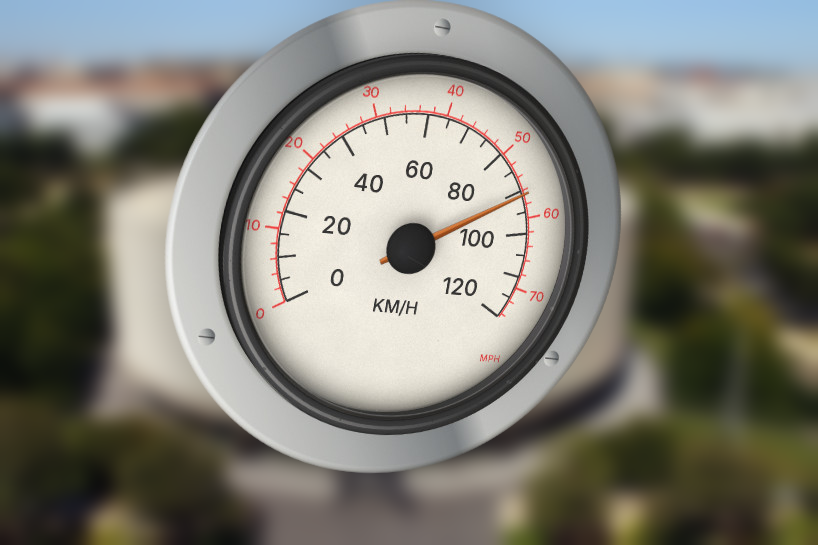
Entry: 90km/h
